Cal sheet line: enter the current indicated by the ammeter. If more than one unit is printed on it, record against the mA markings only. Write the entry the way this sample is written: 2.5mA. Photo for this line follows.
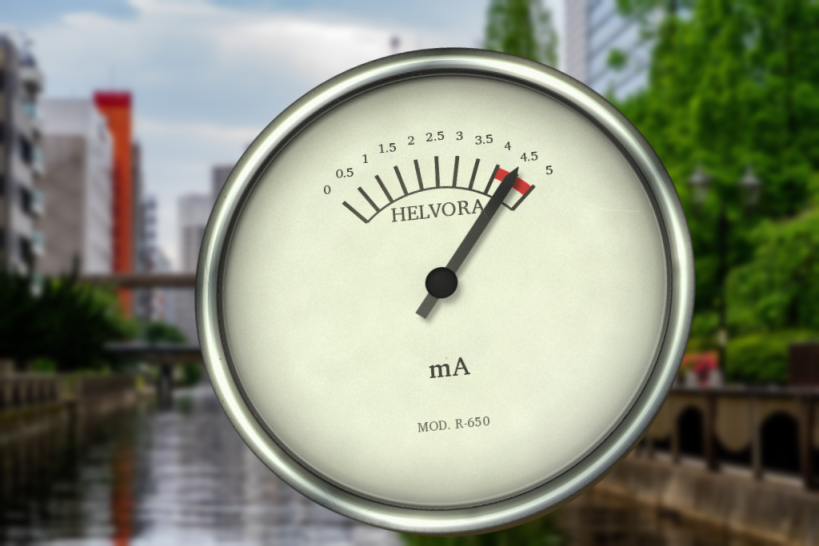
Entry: 4.5mA
